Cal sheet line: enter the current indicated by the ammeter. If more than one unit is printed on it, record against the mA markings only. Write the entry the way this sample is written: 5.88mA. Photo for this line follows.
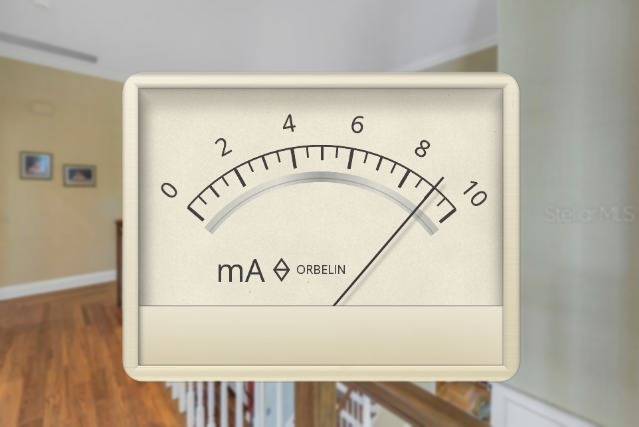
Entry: 9mA
